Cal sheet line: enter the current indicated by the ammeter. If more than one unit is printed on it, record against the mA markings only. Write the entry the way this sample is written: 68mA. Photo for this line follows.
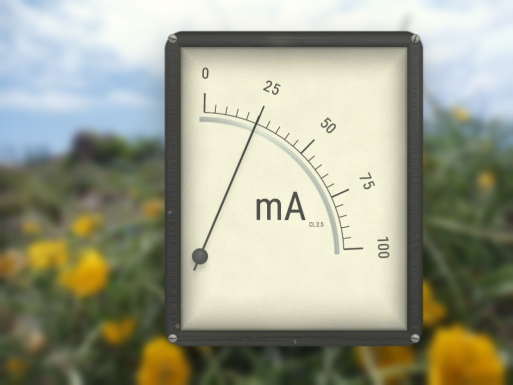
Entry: 25mA
